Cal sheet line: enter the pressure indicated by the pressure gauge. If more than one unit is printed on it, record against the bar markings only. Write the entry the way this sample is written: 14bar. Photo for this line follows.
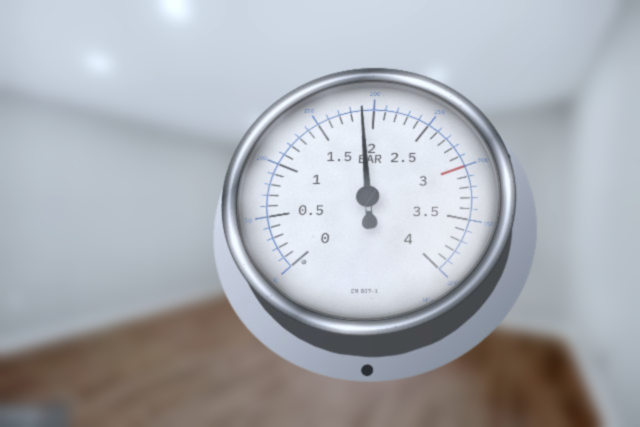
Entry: 1.9bar
